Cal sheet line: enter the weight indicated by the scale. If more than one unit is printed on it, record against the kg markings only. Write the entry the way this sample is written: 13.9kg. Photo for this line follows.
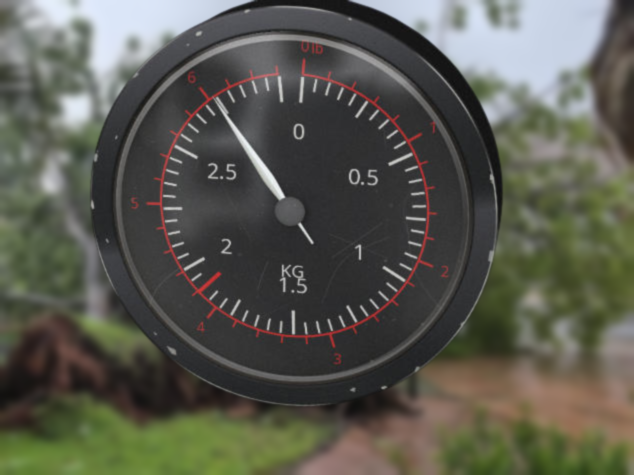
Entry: 2.75kg
